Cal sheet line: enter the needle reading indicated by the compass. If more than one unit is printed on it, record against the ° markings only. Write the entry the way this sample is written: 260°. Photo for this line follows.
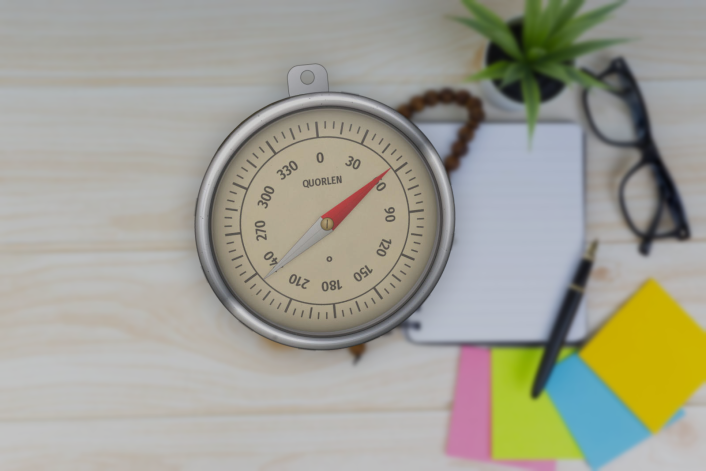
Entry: 55°
